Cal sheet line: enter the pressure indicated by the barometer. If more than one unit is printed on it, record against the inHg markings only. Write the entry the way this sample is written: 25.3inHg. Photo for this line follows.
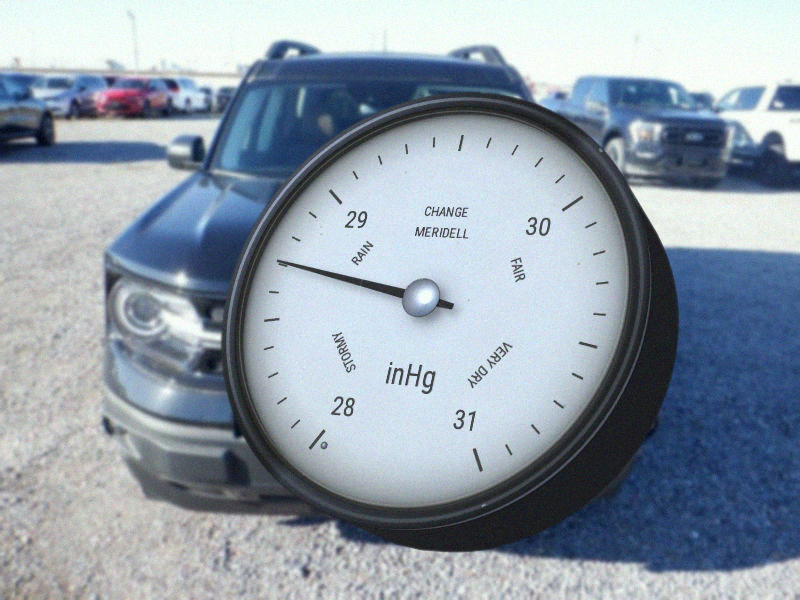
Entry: 28.7inHg
